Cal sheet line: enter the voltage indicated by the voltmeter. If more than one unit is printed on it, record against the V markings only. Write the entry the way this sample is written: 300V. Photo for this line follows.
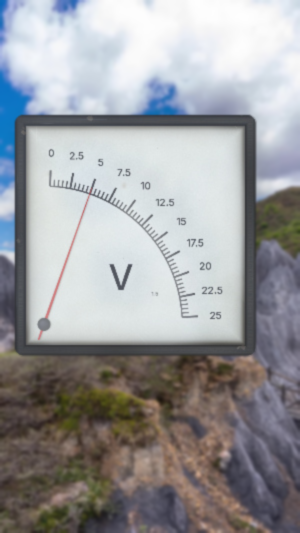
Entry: 5V
